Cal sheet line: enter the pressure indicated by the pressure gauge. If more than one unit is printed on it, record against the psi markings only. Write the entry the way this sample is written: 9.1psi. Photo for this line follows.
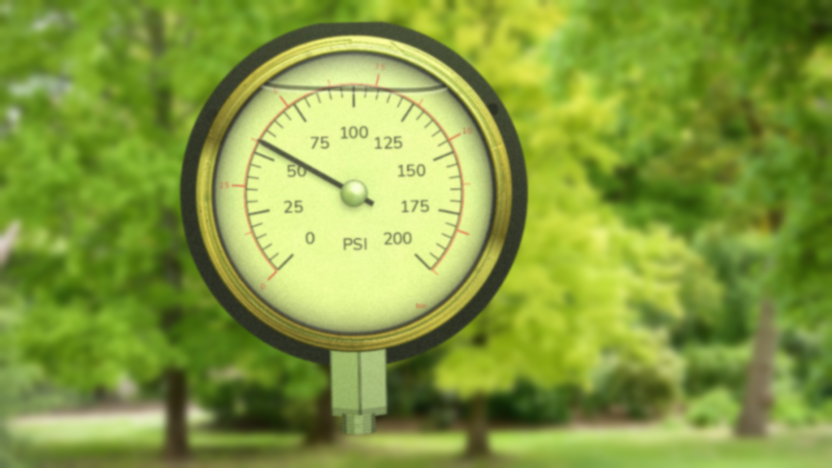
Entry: 55psi
